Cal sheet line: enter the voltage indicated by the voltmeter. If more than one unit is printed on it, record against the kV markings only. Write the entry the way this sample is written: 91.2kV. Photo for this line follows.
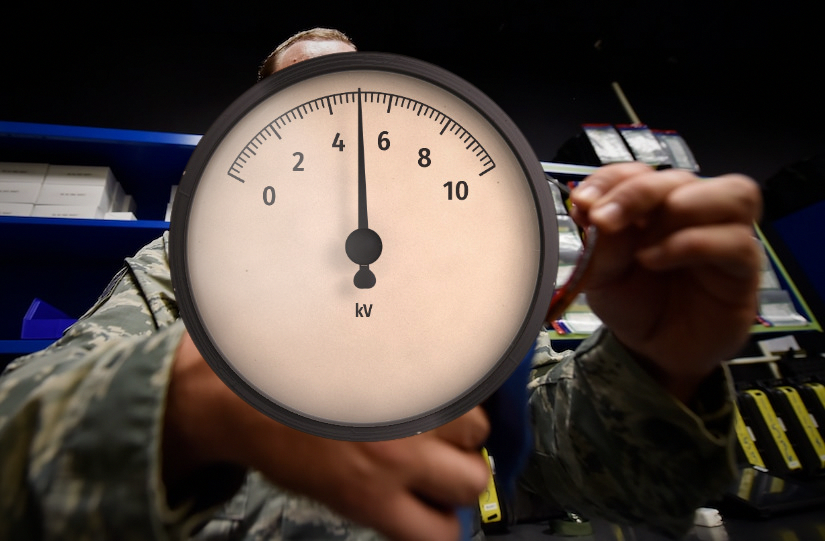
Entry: 5kV
